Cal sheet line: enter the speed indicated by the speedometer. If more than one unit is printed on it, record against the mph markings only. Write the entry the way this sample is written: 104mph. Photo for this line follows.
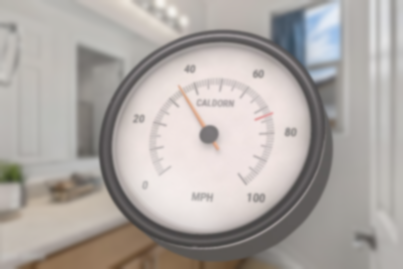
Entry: 35mph
